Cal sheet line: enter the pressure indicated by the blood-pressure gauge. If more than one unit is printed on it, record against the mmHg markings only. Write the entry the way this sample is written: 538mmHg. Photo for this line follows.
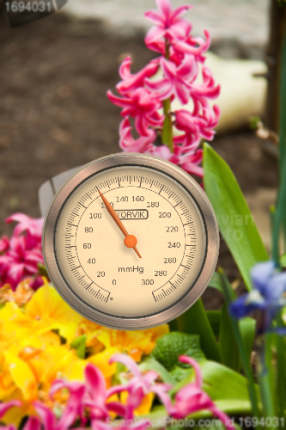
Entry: 120mmHg
